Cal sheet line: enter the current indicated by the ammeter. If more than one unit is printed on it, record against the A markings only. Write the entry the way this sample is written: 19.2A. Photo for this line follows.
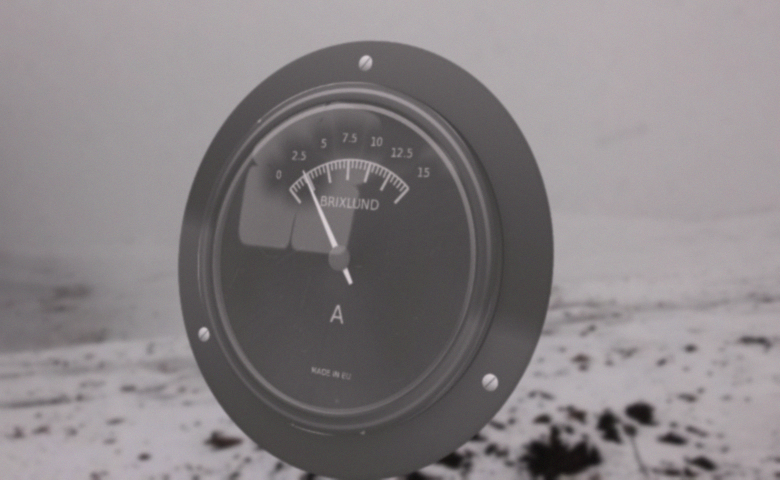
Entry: 2.5A
